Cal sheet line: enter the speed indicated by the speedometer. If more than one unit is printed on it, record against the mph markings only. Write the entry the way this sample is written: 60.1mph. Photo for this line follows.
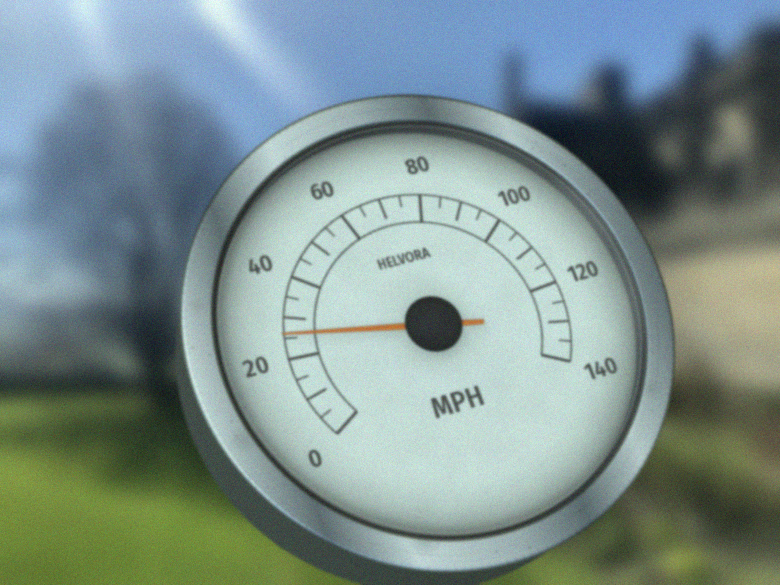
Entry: 25mph
